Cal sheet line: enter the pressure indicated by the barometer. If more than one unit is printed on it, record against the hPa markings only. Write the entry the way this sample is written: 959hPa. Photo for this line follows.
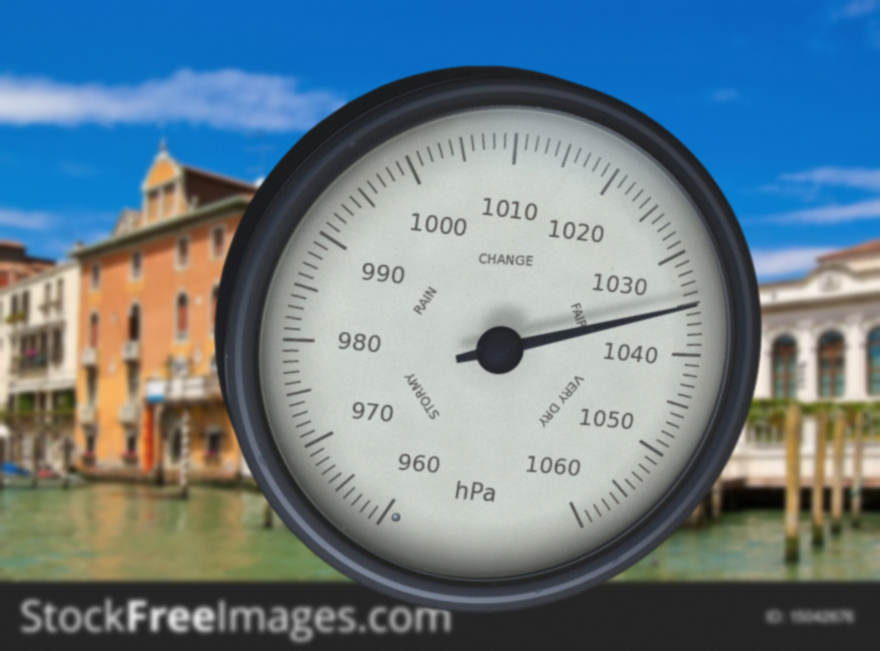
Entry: 1035hPa
